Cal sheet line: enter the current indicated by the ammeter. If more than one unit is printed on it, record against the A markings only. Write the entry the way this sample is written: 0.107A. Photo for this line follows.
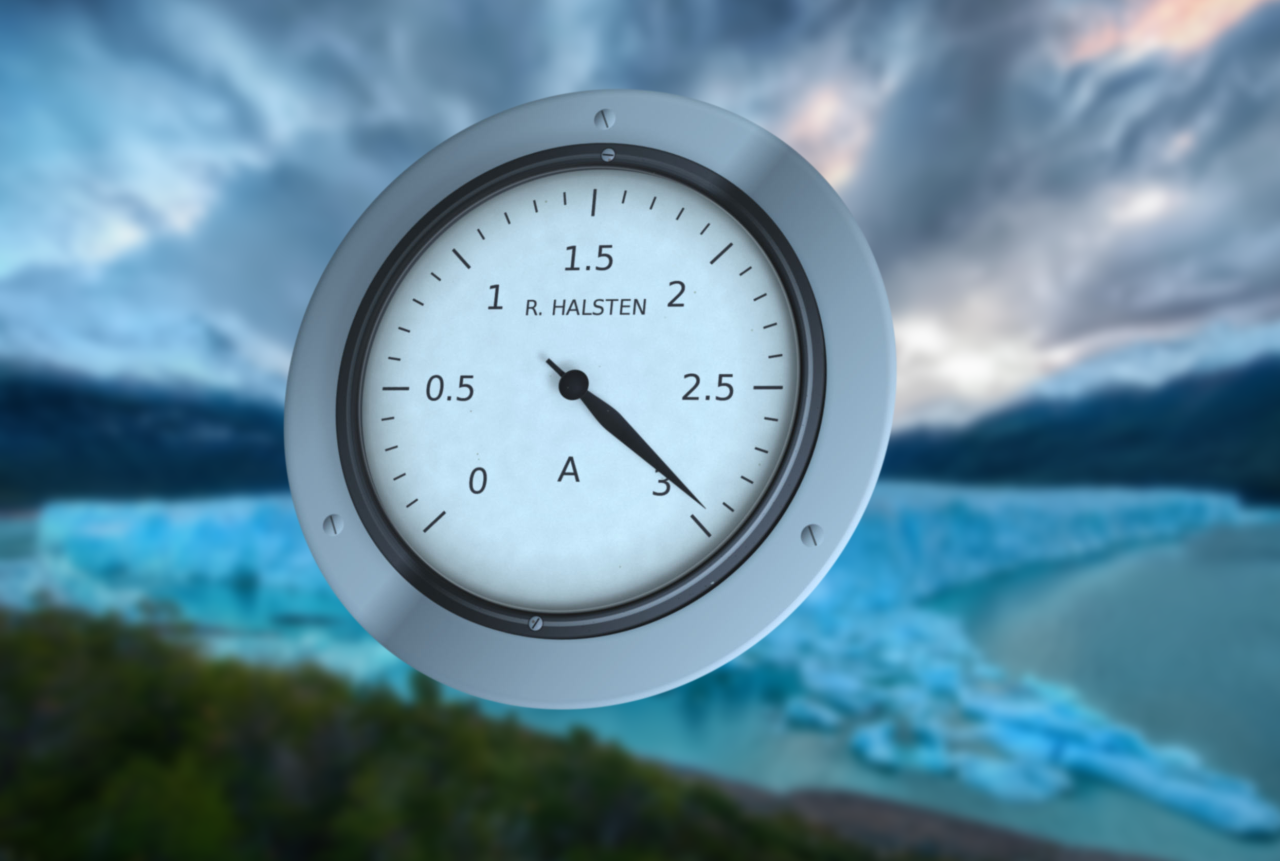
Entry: 2.95A
